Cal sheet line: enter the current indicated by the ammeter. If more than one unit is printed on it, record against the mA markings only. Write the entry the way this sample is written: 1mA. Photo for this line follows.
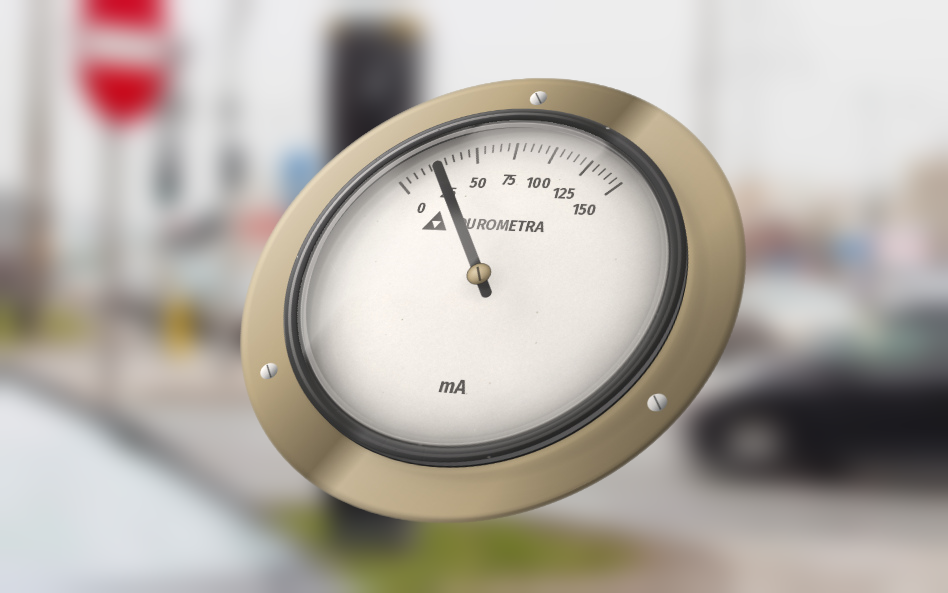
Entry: 25mA
